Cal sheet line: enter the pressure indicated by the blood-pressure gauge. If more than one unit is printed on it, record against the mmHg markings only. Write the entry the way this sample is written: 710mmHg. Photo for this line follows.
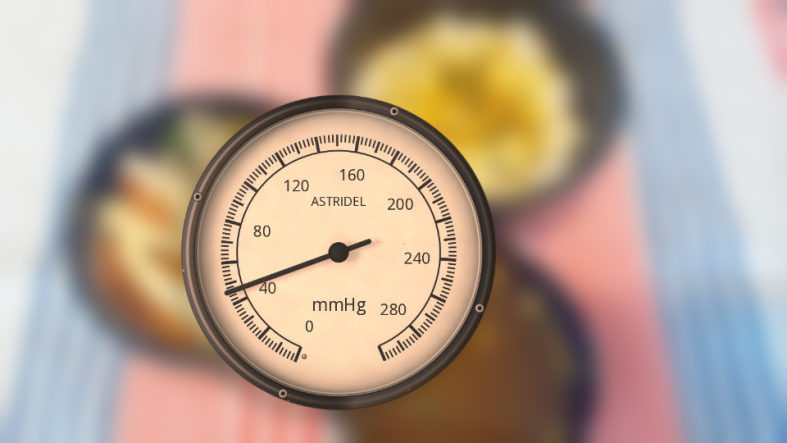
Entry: 46mmHg
